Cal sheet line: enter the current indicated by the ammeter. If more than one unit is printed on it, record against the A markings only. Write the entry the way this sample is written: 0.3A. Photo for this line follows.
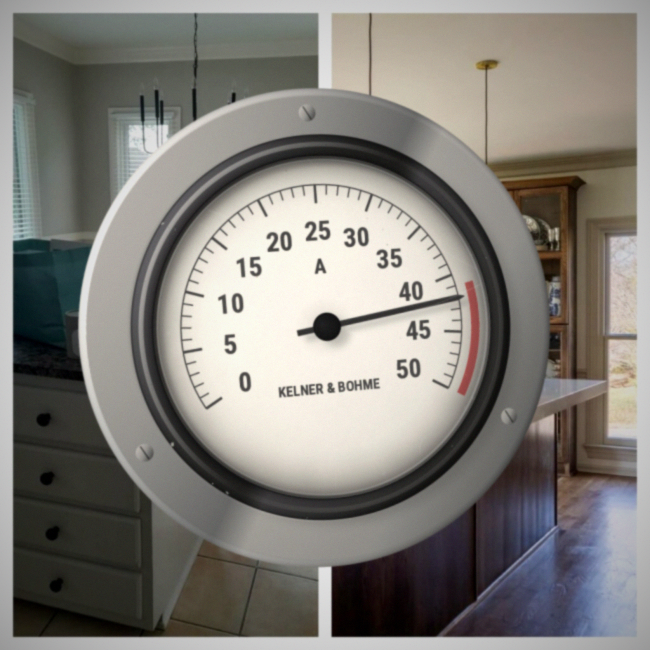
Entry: 42A
